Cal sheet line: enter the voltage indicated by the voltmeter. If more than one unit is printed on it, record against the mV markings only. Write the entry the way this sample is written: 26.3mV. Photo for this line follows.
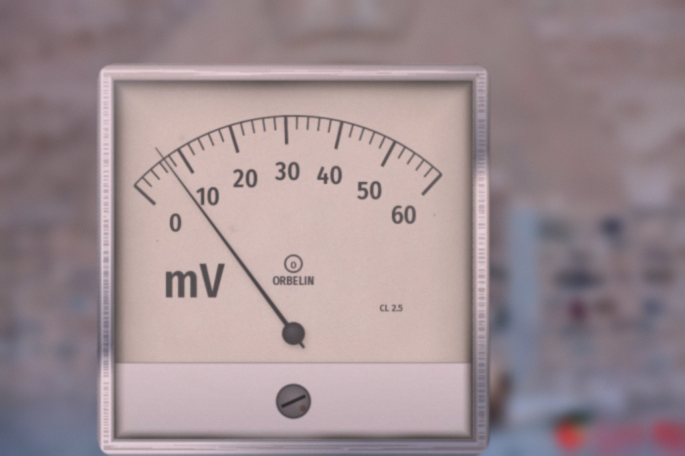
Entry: 7mV
